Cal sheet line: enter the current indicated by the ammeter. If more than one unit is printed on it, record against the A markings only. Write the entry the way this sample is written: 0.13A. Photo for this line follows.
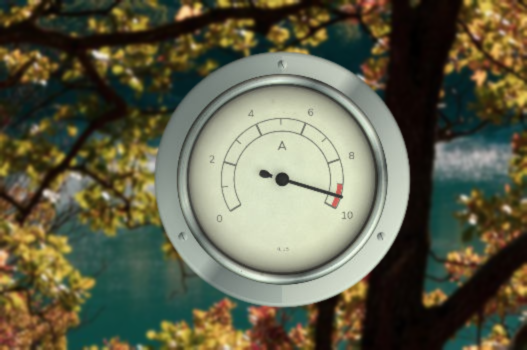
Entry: 9.5A
